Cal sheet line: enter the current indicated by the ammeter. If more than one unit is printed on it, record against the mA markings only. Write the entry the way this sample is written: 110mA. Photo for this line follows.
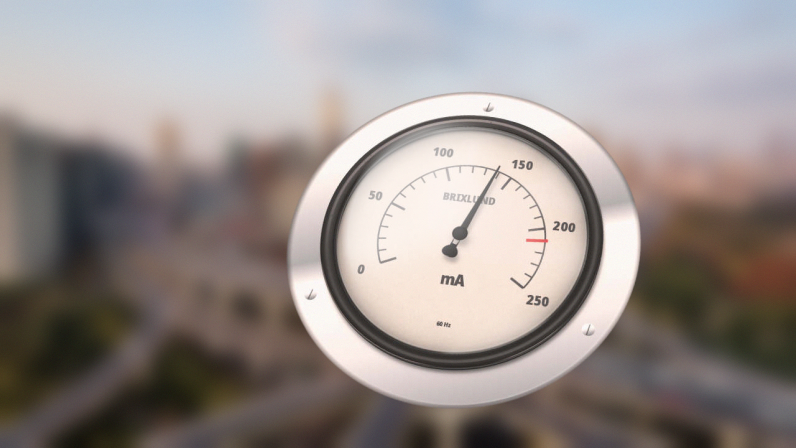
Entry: 140mA
